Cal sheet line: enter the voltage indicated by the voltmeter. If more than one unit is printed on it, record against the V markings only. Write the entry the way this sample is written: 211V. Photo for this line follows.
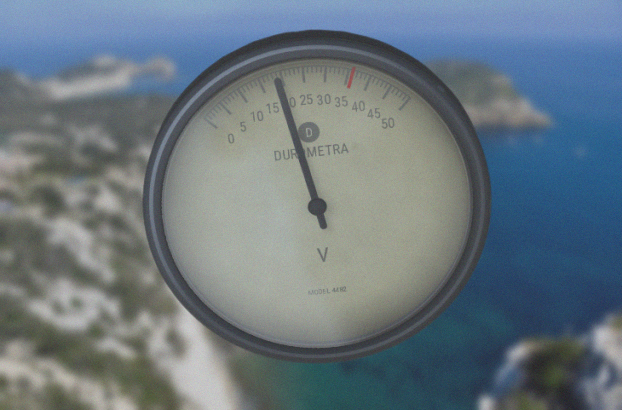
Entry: 19V
